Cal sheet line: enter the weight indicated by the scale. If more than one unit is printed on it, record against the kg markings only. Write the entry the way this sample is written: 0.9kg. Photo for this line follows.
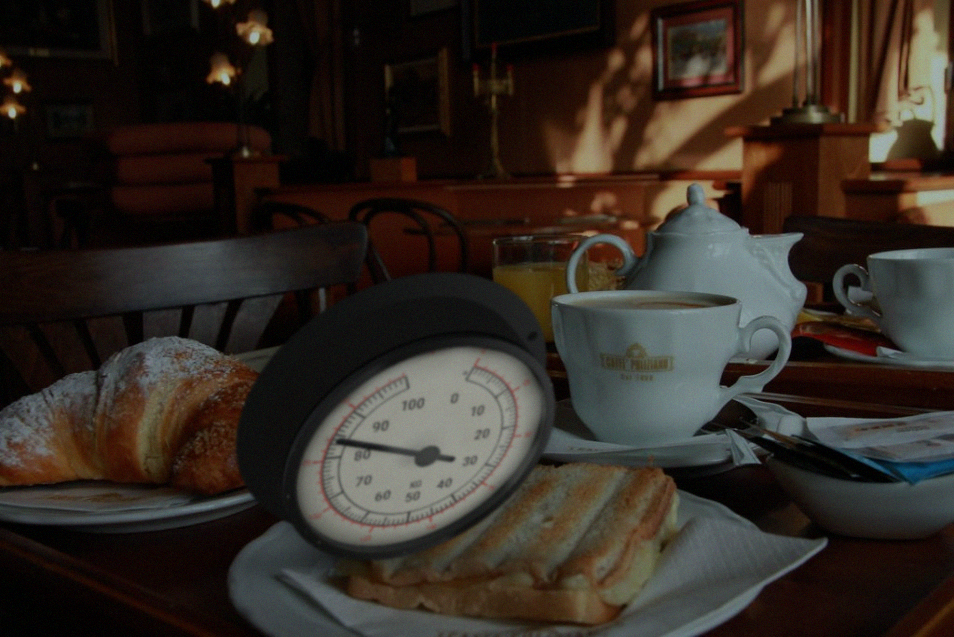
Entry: 85kg
